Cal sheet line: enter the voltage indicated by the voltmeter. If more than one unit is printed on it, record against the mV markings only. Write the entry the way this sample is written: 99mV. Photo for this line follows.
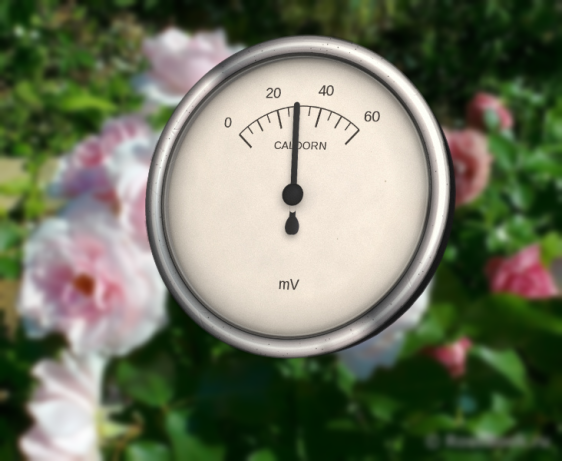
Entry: 30mV
